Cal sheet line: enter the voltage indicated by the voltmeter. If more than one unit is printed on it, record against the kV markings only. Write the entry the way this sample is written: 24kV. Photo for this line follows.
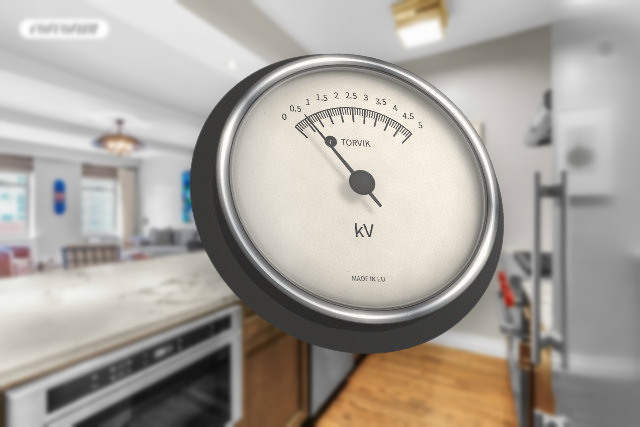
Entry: 0.5kV
